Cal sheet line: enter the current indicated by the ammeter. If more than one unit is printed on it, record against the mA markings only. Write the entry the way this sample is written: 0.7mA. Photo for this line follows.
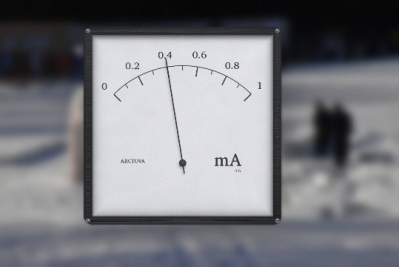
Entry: 0.4mA
